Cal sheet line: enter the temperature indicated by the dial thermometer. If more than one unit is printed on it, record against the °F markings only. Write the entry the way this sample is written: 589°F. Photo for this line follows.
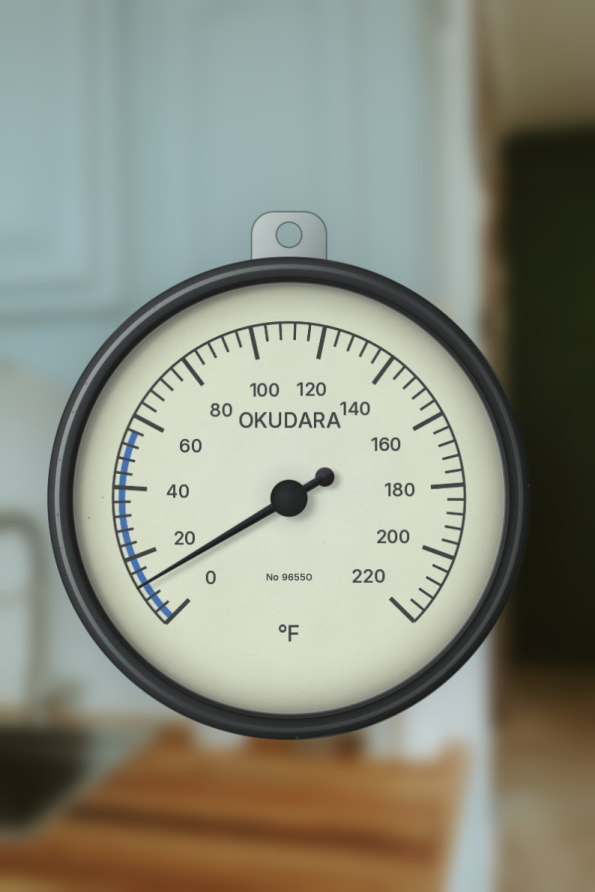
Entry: 12°F
